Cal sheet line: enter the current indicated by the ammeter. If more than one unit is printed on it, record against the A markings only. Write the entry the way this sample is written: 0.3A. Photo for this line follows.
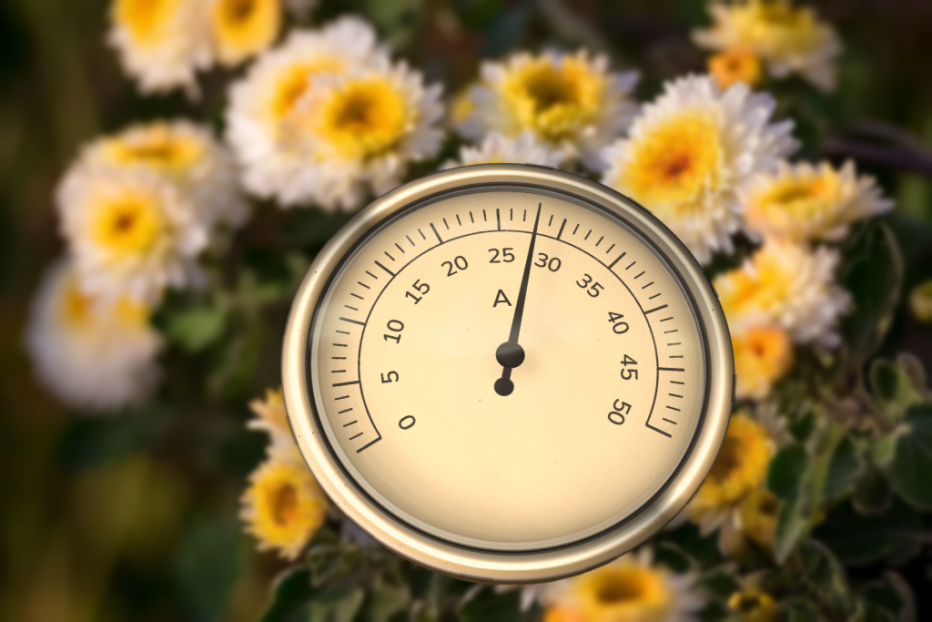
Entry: 28A
